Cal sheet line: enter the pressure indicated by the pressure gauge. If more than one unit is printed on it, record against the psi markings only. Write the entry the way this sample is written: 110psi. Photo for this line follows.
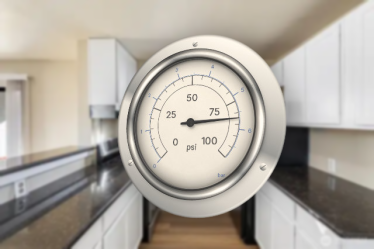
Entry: 82.5psi
